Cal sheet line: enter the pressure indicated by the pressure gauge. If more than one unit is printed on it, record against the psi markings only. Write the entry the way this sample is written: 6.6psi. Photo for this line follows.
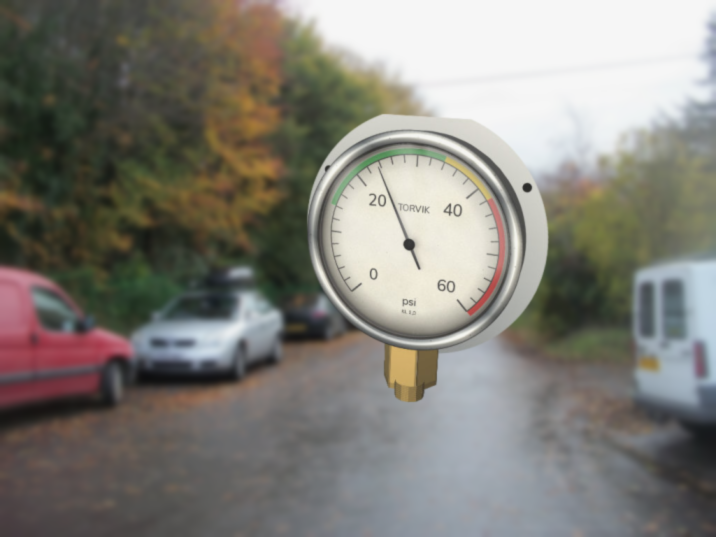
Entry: 24psi
